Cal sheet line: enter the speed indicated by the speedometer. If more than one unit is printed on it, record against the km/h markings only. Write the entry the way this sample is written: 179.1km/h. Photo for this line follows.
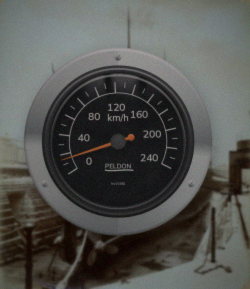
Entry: 15km/h
